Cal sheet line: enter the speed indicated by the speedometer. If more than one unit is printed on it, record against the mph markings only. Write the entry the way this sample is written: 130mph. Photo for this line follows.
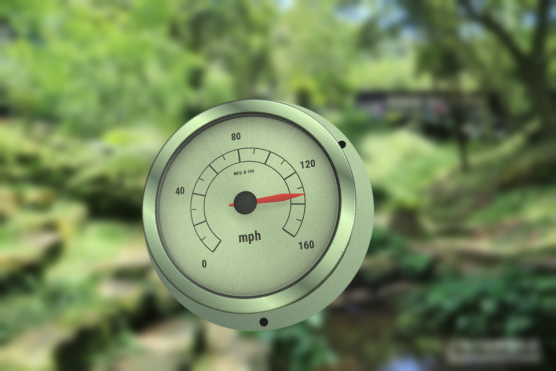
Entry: 135mph
